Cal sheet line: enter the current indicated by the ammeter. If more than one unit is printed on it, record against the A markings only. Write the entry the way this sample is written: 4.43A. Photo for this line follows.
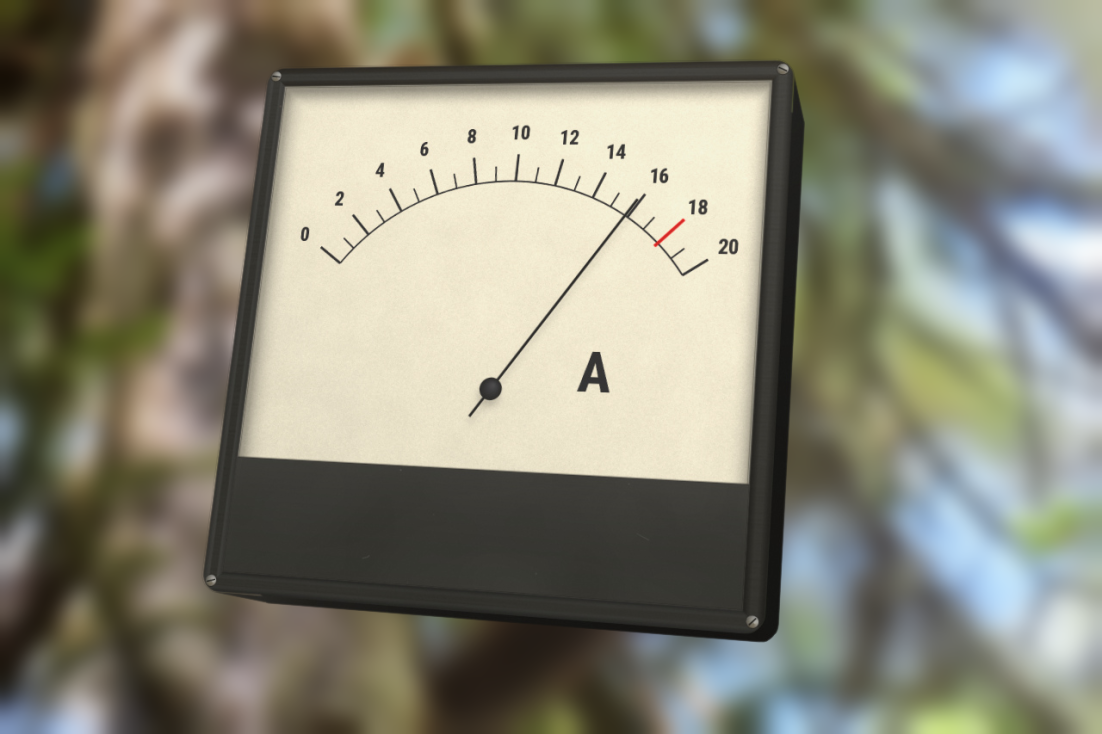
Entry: 16A
